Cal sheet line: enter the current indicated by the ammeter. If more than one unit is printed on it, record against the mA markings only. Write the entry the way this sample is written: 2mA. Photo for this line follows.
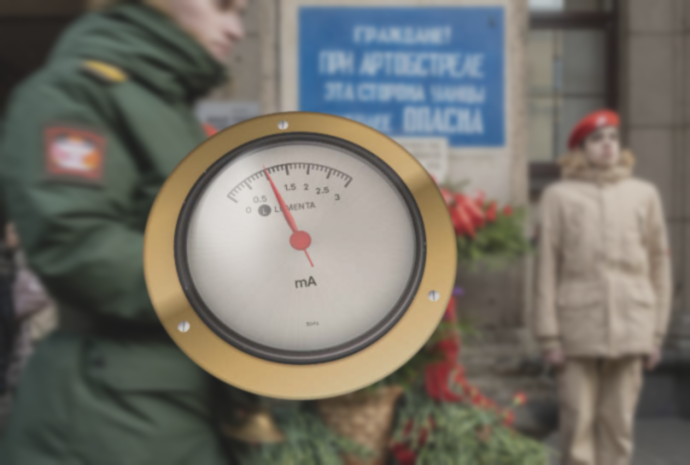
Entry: 1mA
